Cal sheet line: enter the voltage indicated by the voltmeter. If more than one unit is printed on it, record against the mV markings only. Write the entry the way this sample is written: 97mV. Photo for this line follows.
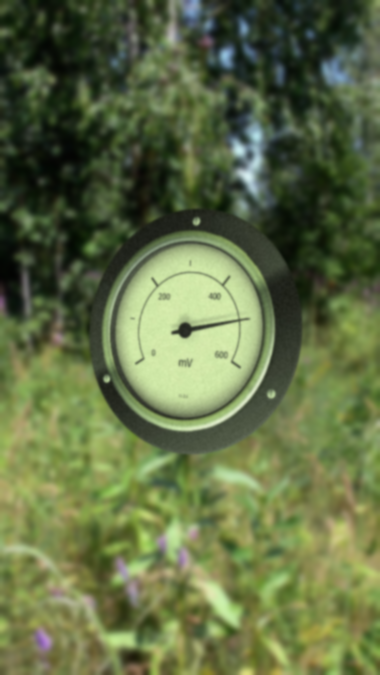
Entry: 500mV
